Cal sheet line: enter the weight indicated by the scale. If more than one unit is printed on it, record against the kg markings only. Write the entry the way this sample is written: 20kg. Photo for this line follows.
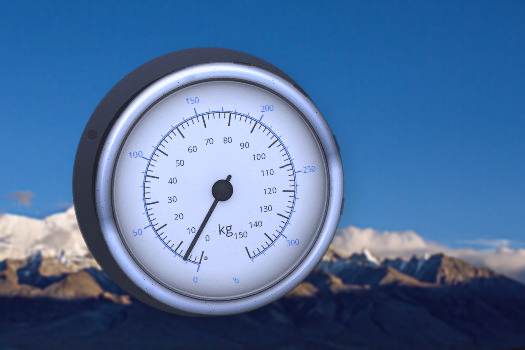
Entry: 6kg
